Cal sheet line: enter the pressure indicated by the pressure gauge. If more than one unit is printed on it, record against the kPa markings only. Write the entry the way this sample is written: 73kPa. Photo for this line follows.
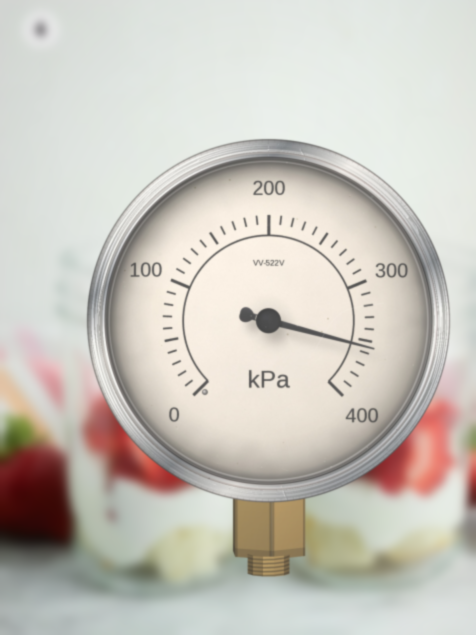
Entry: 355kPa
